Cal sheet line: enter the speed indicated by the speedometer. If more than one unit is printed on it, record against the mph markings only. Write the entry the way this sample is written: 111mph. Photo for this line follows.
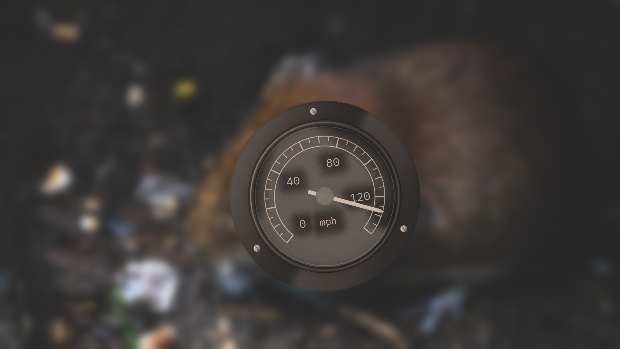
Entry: 127.5mph
